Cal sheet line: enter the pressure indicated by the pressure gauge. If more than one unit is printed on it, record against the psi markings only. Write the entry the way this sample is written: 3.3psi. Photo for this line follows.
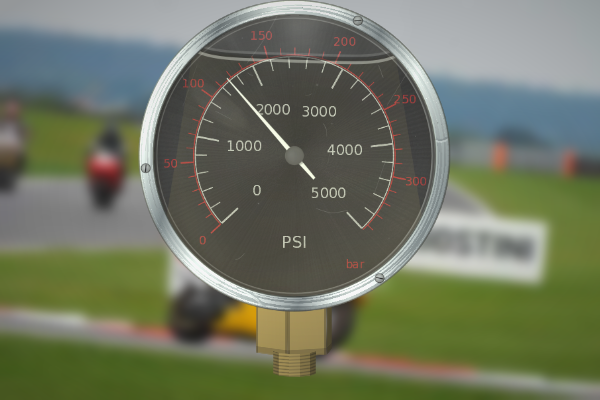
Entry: 1700psi
